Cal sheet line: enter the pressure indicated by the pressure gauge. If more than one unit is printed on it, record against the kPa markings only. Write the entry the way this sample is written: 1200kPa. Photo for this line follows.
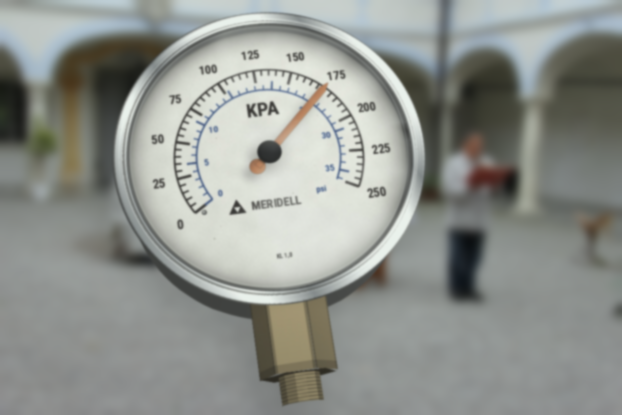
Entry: 175kPa
